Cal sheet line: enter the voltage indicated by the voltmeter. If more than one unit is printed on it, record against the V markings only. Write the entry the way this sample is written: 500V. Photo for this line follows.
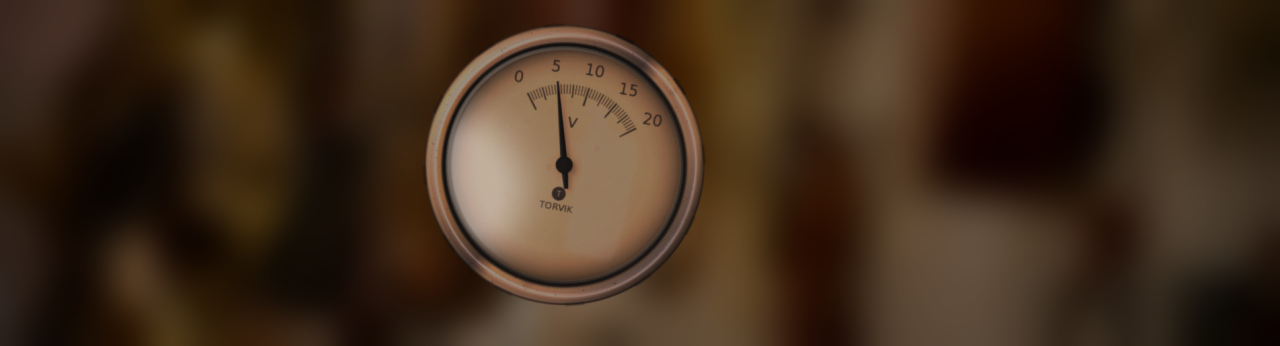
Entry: 5V
